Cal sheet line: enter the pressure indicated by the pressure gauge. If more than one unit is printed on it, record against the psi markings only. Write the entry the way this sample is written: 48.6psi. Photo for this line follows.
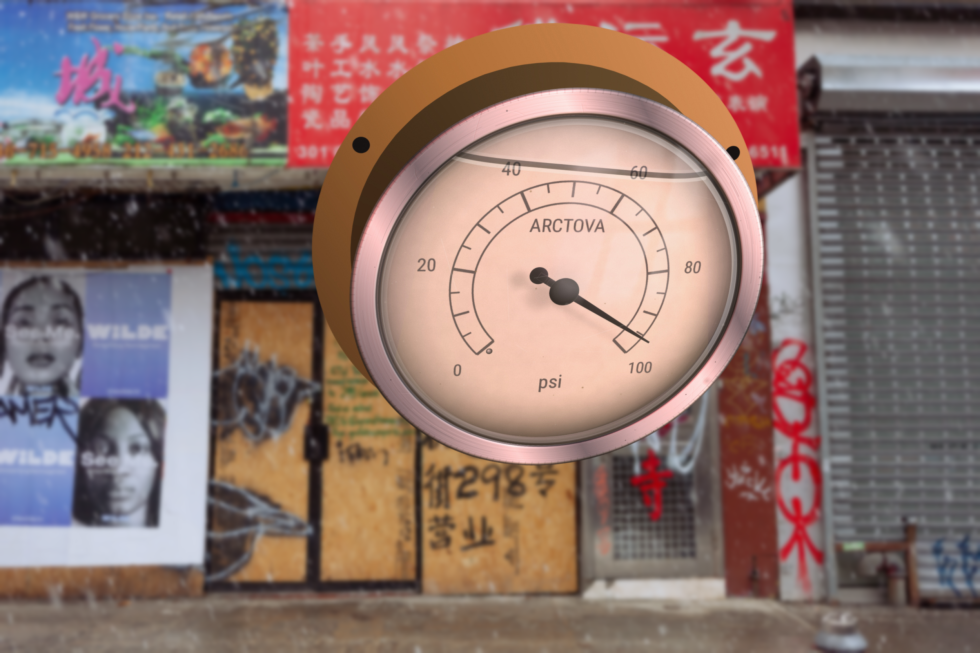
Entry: 95psi
